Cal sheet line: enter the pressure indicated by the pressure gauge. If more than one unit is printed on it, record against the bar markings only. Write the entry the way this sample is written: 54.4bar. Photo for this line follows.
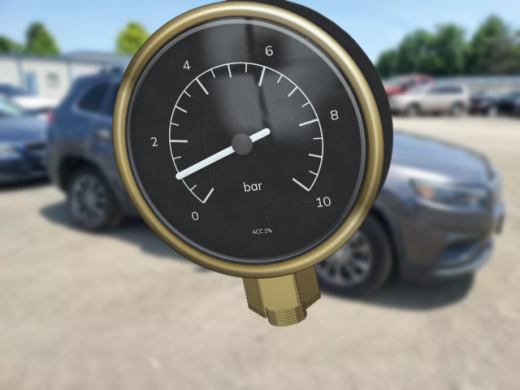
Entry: 1bar
